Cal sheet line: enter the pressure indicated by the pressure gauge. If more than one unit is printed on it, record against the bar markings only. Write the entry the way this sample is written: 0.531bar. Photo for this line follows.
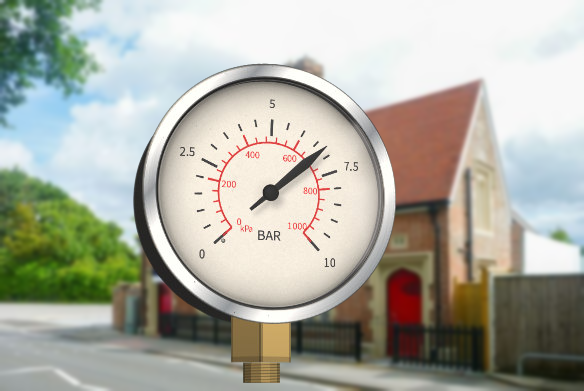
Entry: 6.75bar
